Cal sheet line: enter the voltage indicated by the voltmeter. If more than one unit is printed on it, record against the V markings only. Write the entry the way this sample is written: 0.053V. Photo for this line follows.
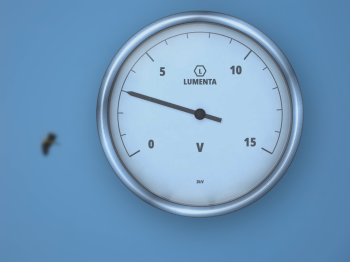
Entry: 3V
